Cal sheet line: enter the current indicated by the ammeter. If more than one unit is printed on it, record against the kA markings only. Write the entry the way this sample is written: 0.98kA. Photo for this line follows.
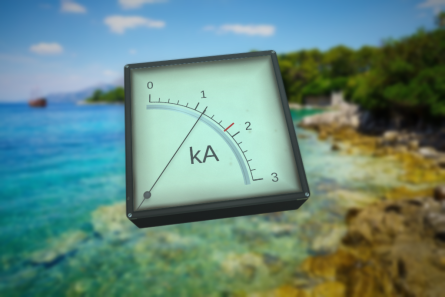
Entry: 1.2kA
